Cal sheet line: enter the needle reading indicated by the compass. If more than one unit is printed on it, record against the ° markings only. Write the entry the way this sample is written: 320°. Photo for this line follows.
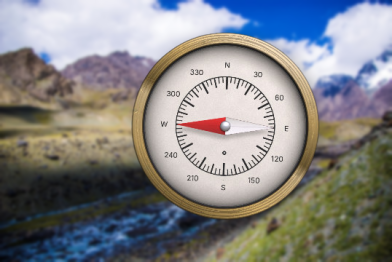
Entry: 270°
